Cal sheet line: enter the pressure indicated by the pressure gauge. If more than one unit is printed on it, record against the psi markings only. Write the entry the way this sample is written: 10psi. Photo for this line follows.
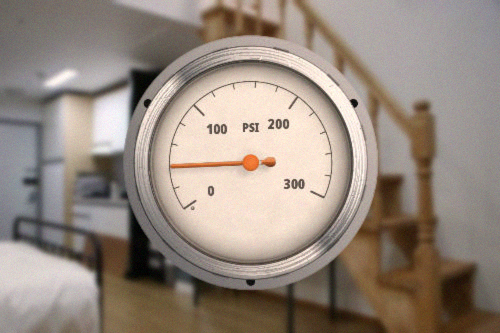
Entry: 40psi
